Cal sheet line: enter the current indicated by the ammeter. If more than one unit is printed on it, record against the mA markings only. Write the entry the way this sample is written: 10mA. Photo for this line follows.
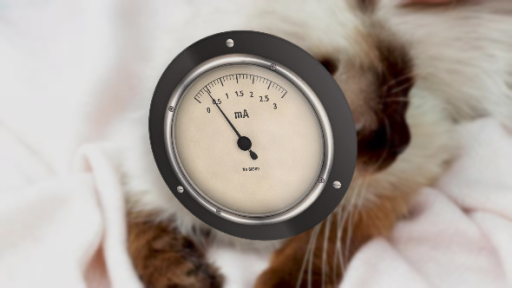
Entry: 0.5mA
